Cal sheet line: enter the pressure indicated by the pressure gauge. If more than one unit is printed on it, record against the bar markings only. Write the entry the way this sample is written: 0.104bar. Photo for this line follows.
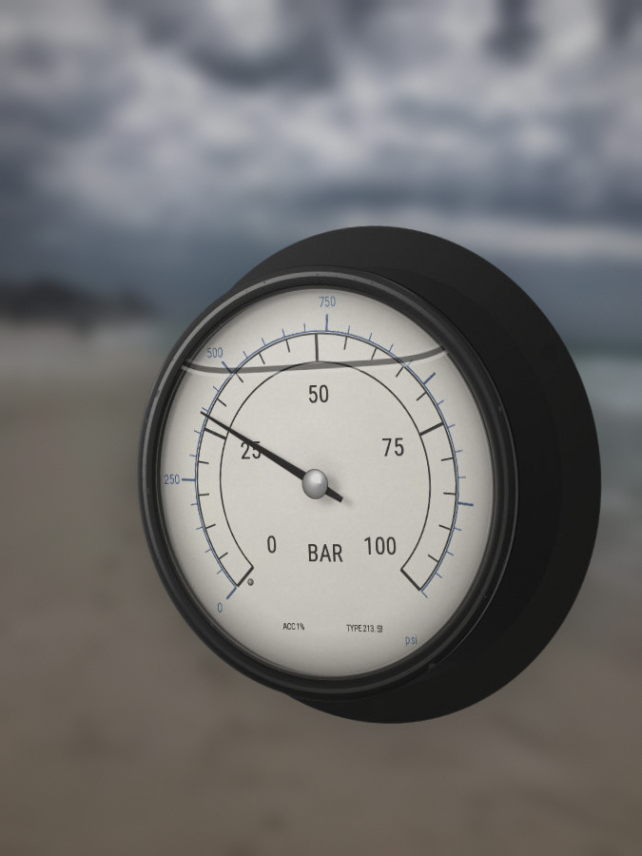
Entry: 27.5bar
